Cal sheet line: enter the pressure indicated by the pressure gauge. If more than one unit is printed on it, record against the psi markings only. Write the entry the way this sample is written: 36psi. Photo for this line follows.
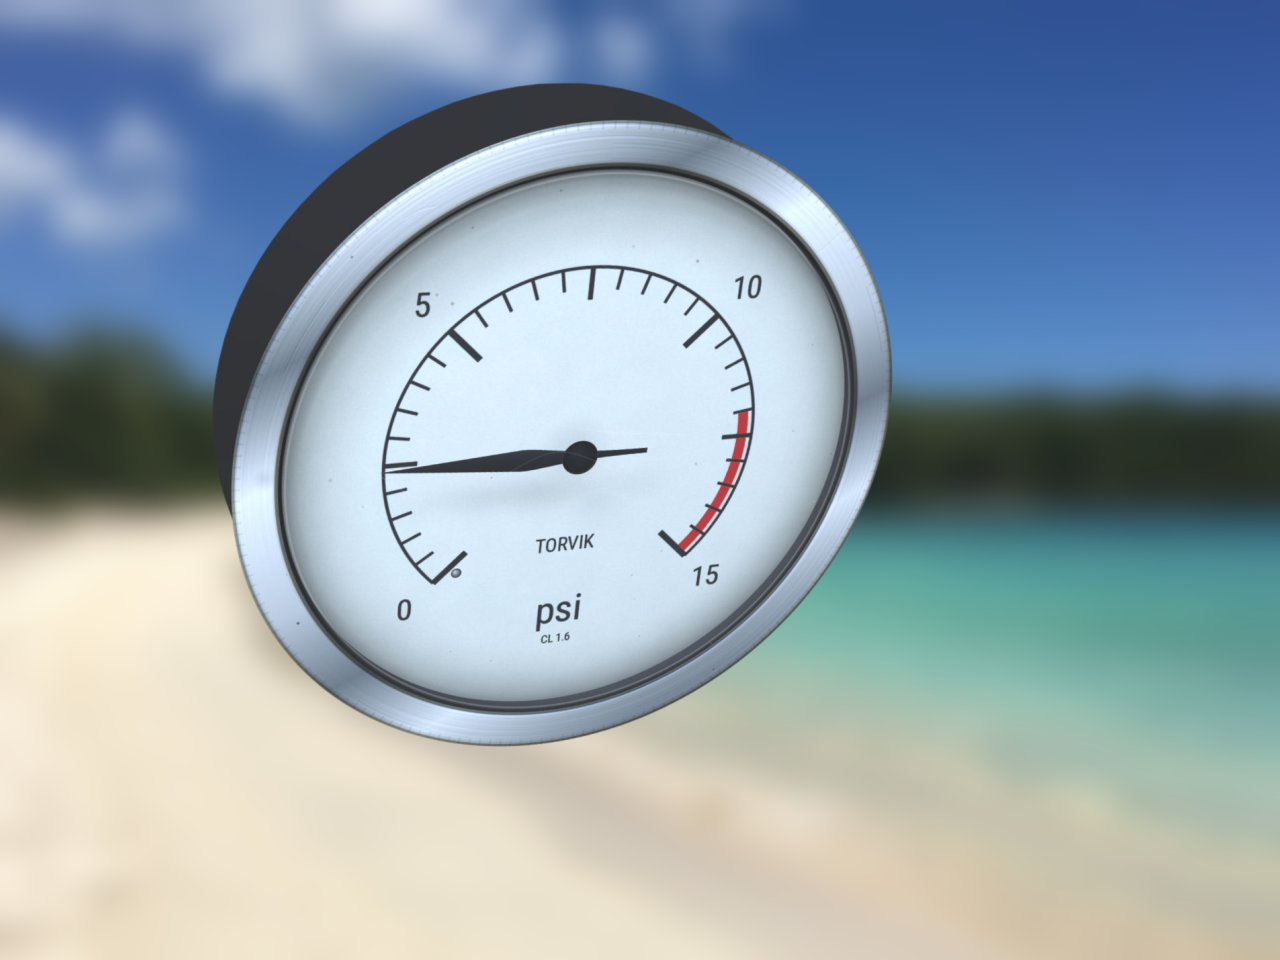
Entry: 2.5psi
